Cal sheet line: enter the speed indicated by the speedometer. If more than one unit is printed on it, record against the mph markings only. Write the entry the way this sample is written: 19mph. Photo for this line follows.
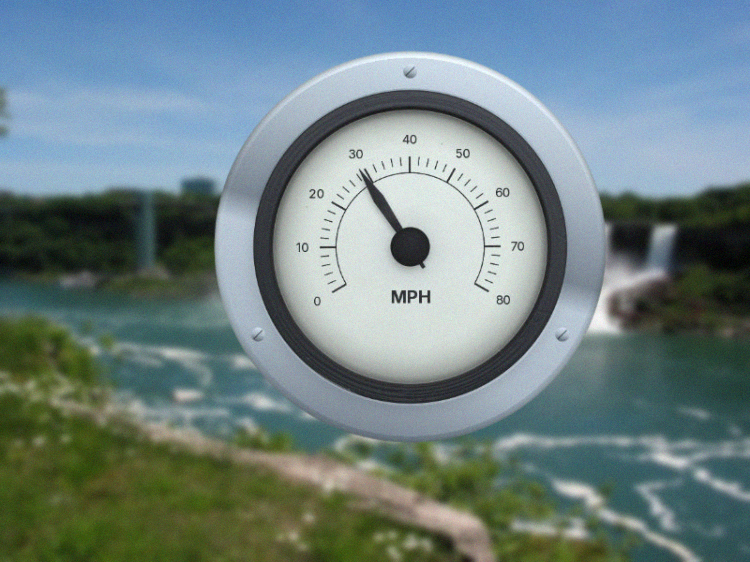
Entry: 29mph
